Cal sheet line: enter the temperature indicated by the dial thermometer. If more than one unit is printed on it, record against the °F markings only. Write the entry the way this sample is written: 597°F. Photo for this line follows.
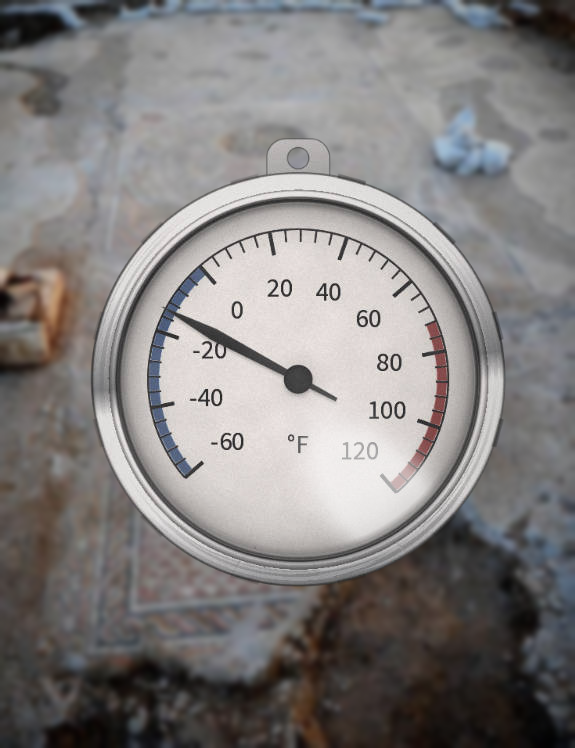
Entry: -14°F
